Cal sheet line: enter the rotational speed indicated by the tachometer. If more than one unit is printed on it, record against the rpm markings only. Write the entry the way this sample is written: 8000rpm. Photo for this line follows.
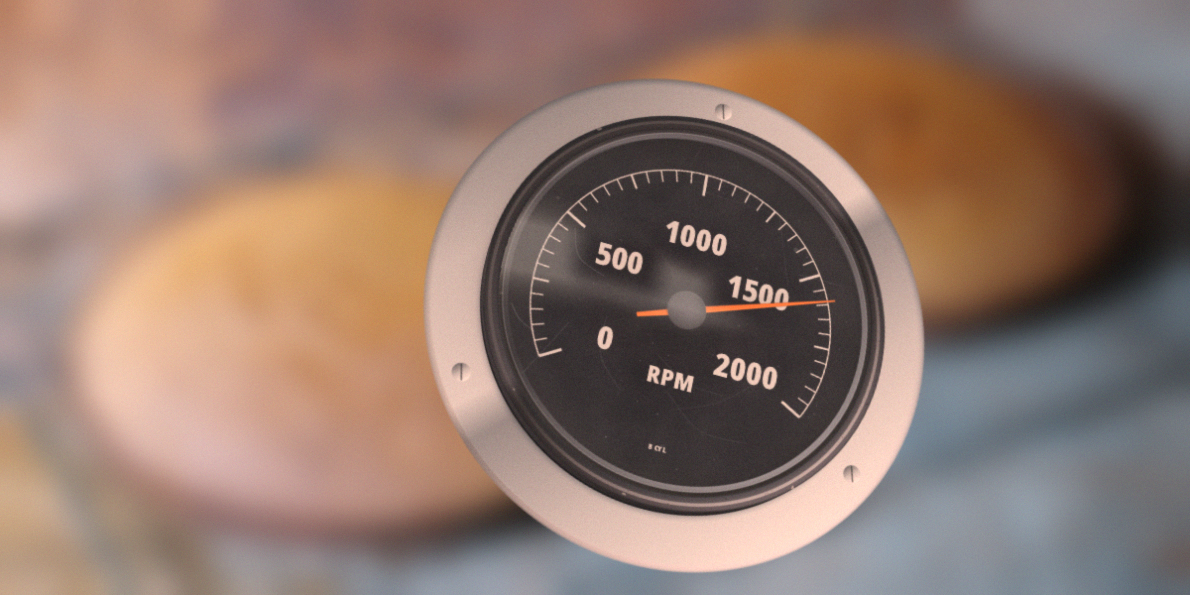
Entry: 1600rpm
